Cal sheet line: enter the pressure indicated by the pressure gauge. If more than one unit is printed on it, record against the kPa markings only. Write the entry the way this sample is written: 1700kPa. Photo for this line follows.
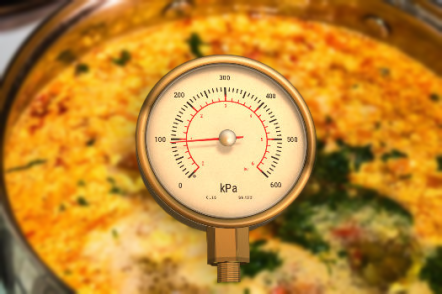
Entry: 90kPa
